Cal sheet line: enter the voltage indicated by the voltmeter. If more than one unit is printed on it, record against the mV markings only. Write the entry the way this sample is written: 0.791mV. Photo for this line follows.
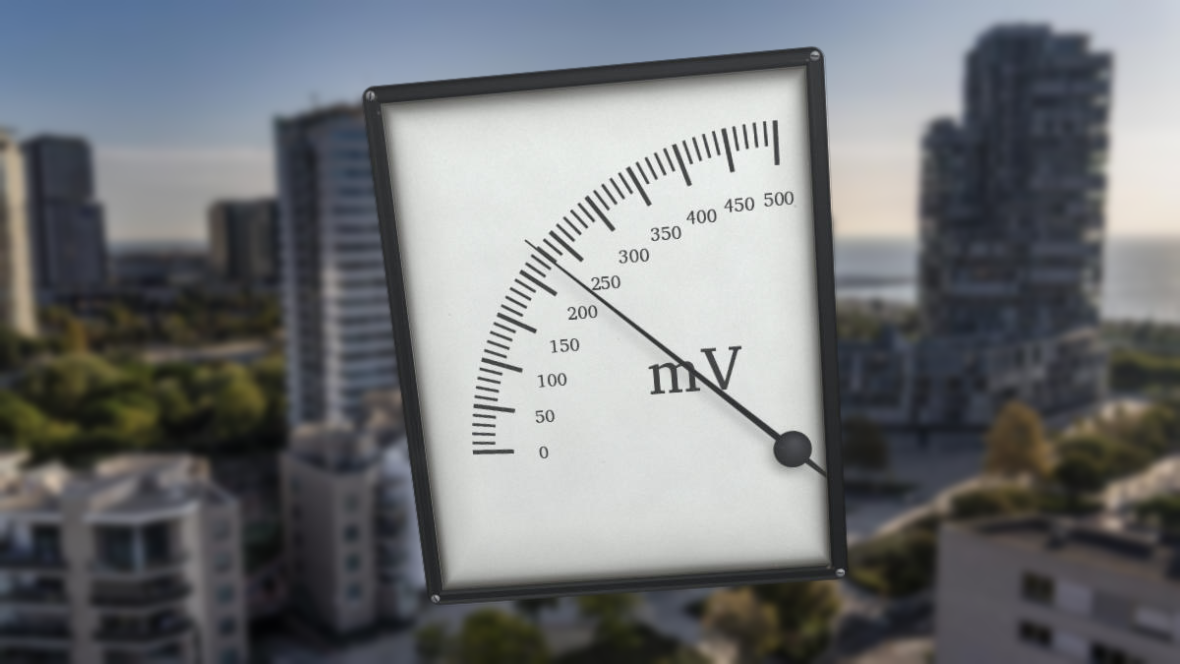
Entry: 230mV
